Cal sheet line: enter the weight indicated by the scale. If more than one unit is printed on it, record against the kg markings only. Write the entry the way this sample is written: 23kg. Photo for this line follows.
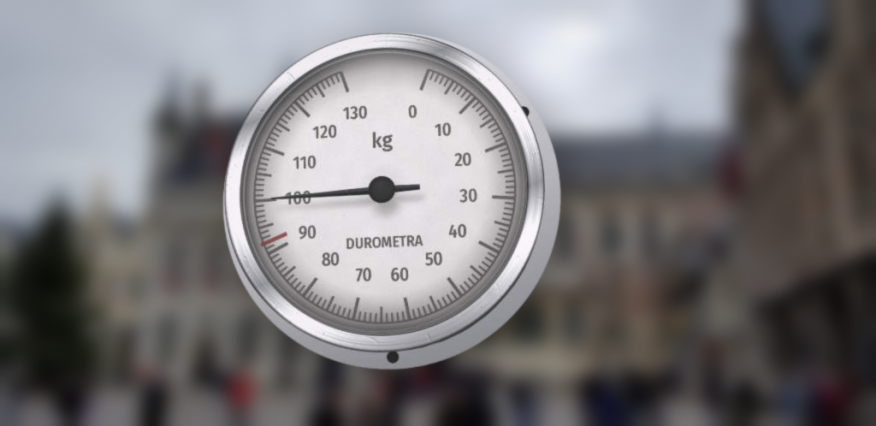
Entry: 100kg
